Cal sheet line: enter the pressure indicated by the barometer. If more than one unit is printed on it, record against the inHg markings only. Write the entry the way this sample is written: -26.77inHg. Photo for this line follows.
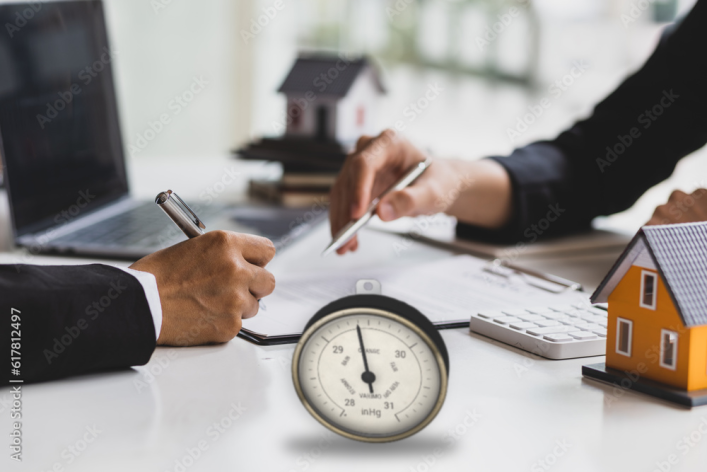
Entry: 29.4inHg
